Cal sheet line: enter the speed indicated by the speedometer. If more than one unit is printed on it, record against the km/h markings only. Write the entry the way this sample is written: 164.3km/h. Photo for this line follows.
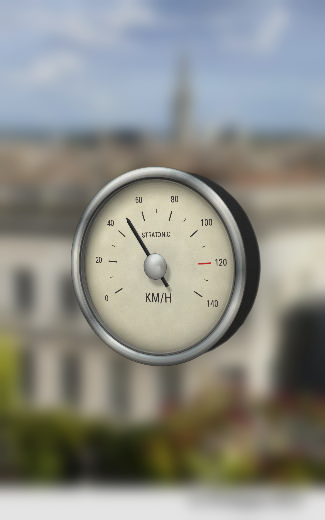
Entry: 50km/h
